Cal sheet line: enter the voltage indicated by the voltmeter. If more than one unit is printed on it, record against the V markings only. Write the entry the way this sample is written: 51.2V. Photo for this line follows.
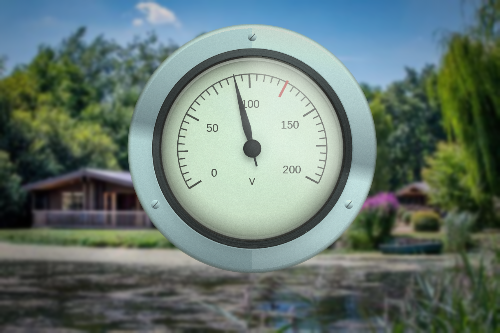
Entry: 90V
